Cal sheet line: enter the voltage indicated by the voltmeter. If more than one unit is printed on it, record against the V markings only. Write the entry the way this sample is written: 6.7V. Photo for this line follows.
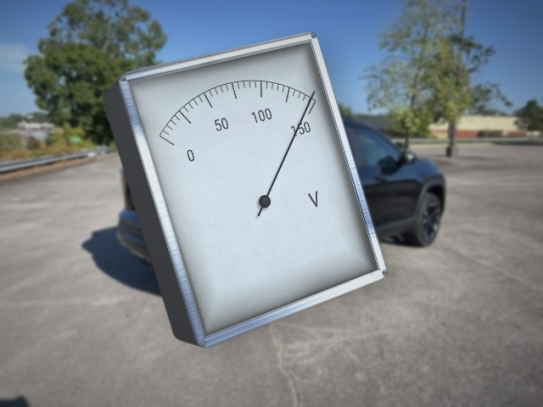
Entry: 145V
